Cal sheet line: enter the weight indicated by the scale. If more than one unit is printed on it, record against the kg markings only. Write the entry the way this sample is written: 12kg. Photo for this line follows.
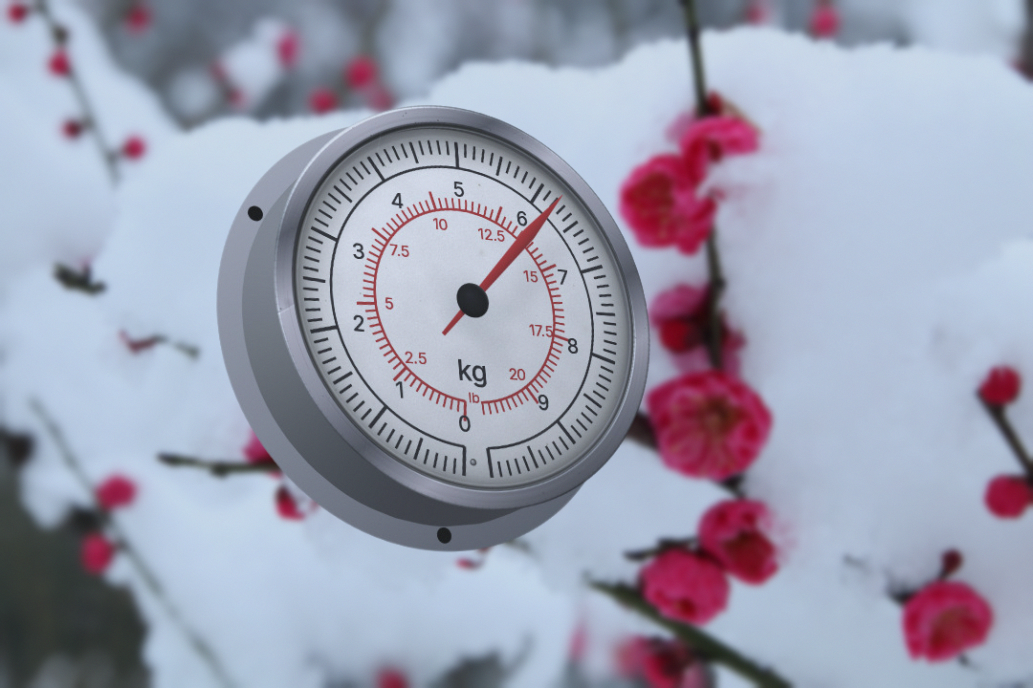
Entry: 6.2kg
